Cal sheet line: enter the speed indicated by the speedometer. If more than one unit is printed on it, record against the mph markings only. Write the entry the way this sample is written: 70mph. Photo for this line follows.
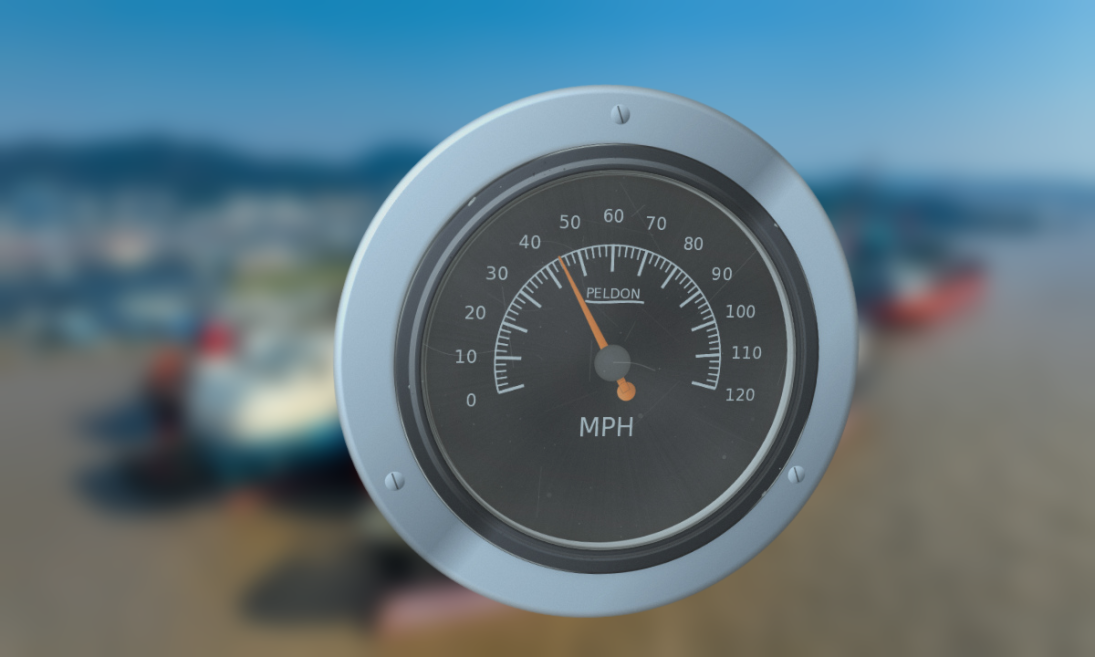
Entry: 44mph
